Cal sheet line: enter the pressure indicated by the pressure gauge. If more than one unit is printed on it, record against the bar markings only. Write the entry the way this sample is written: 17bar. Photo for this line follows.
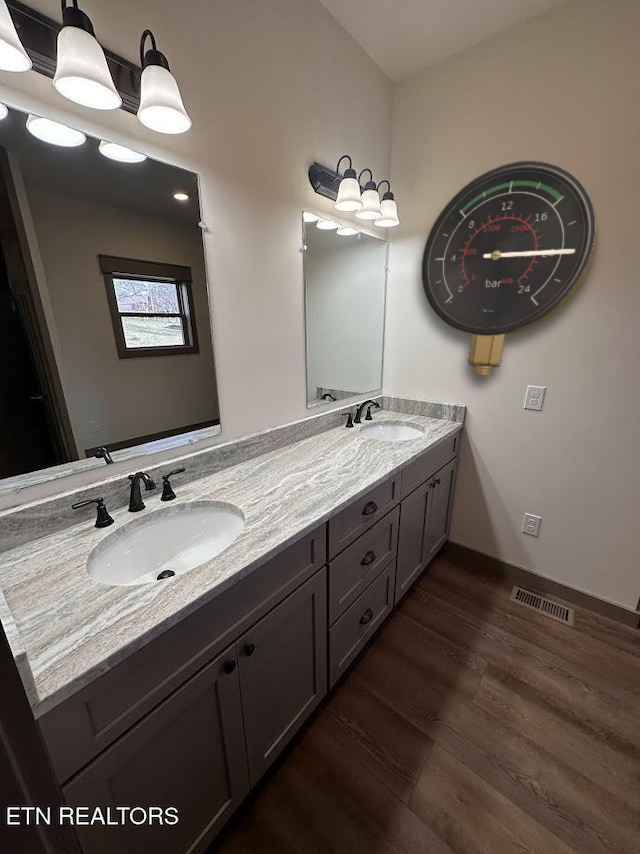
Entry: 20bar
